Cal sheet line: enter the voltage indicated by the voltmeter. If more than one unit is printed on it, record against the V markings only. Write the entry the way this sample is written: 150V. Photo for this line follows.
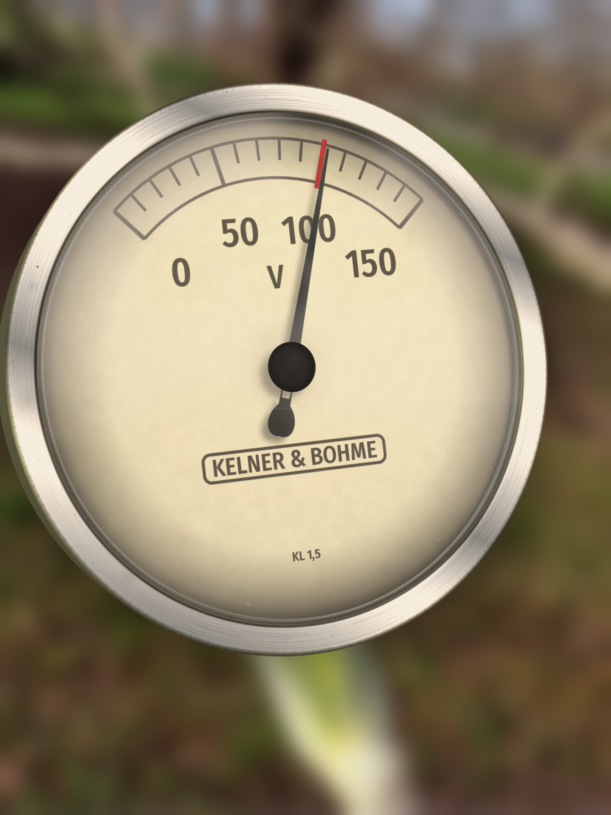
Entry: 100V
